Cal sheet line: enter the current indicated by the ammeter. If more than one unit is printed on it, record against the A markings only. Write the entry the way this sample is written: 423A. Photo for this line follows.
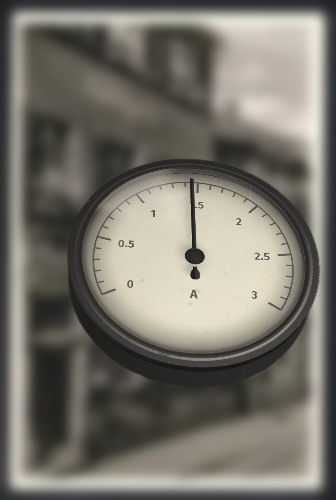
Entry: 1.45A
